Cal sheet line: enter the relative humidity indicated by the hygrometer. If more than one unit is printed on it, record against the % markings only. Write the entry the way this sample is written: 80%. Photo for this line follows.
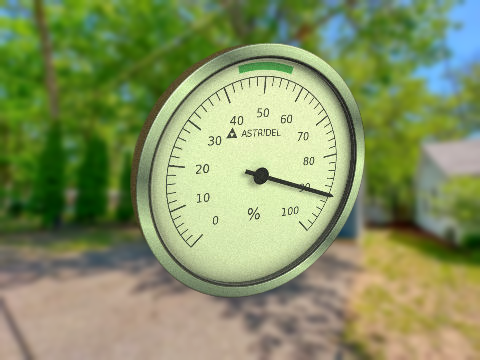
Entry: 90%
